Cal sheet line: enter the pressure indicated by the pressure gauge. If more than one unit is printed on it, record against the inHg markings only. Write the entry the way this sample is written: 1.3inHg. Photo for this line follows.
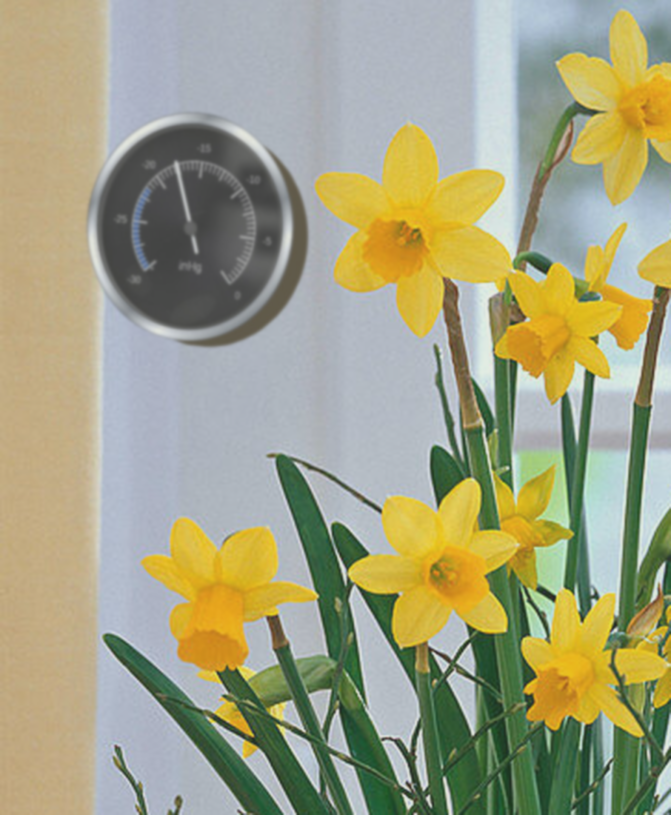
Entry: -17.5inHg
